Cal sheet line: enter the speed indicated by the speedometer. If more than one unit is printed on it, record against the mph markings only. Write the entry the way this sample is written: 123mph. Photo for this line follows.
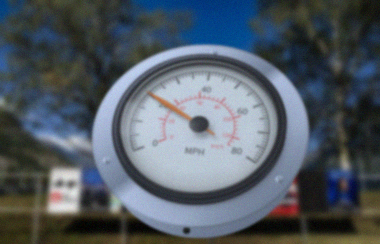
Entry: 20mph
